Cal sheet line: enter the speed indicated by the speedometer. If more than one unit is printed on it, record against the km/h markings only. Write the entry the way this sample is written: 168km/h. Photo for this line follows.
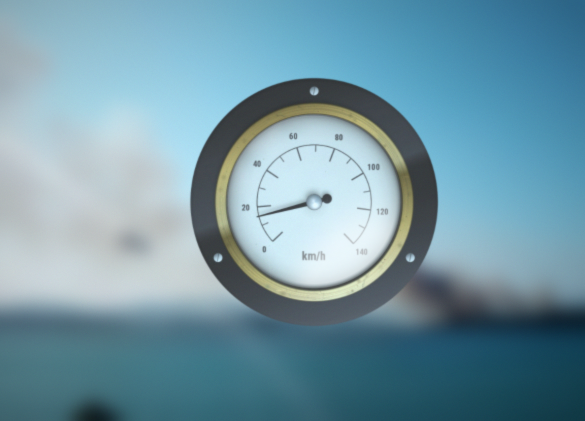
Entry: 15km/h
